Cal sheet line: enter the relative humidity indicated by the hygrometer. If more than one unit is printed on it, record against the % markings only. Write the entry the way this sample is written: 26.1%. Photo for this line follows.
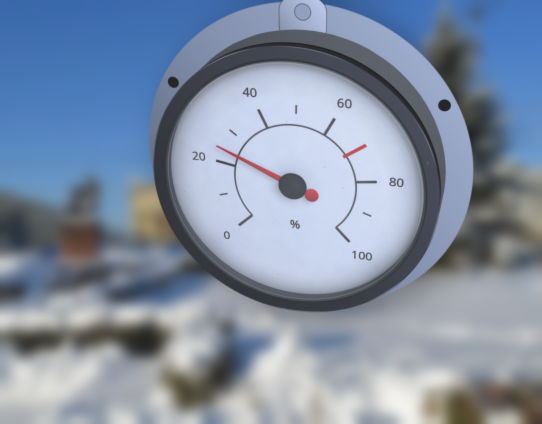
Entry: 25%
